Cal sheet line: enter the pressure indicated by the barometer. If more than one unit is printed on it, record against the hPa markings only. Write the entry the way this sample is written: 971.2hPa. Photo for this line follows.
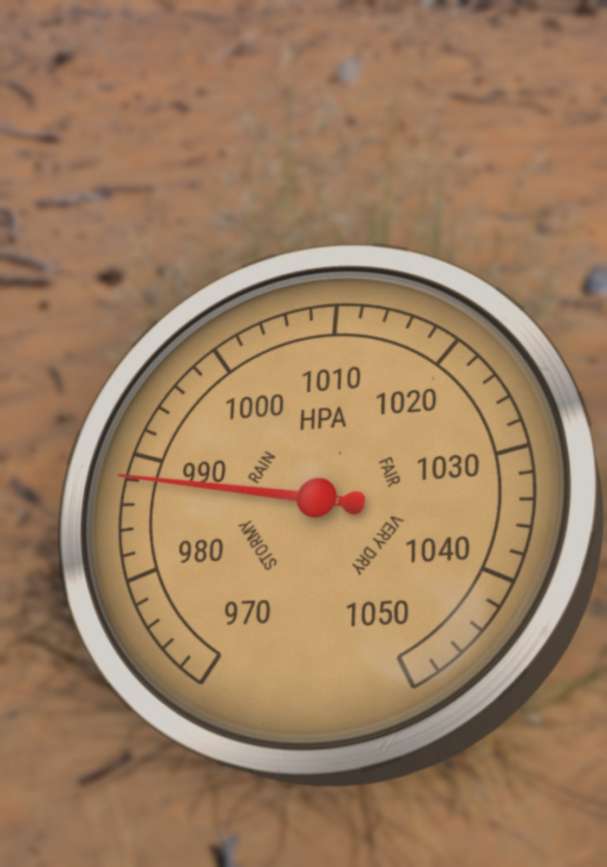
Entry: 988hPa
